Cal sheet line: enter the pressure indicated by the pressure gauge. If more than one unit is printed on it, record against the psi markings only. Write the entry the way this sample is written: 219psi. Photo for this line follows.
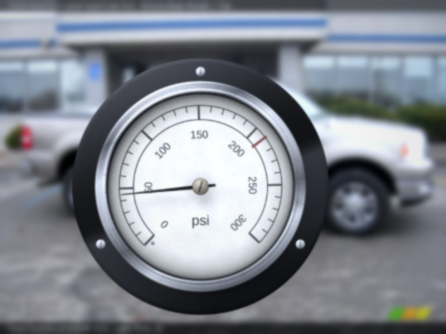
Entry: 45psi
